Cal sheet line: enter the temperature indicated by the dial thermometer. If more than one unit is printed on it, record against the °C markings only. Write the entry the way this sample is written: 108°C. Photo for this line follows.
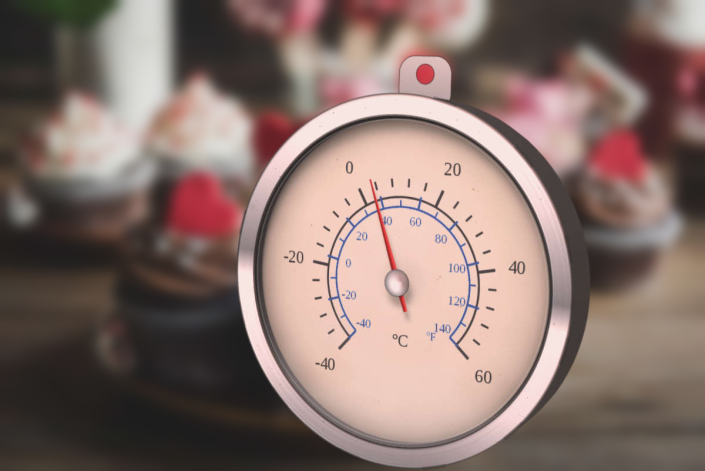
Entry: 4°C
